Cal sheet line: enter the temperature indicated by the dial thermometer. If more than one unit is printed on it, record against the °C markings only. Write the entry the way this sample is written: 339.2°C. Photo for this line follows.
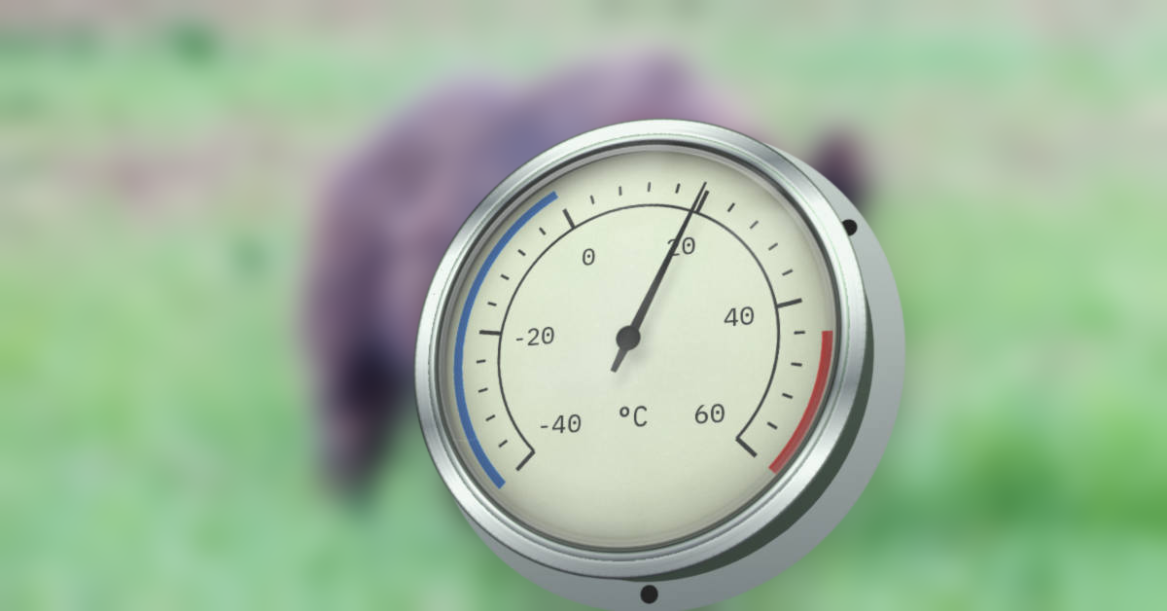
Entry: 20°C
